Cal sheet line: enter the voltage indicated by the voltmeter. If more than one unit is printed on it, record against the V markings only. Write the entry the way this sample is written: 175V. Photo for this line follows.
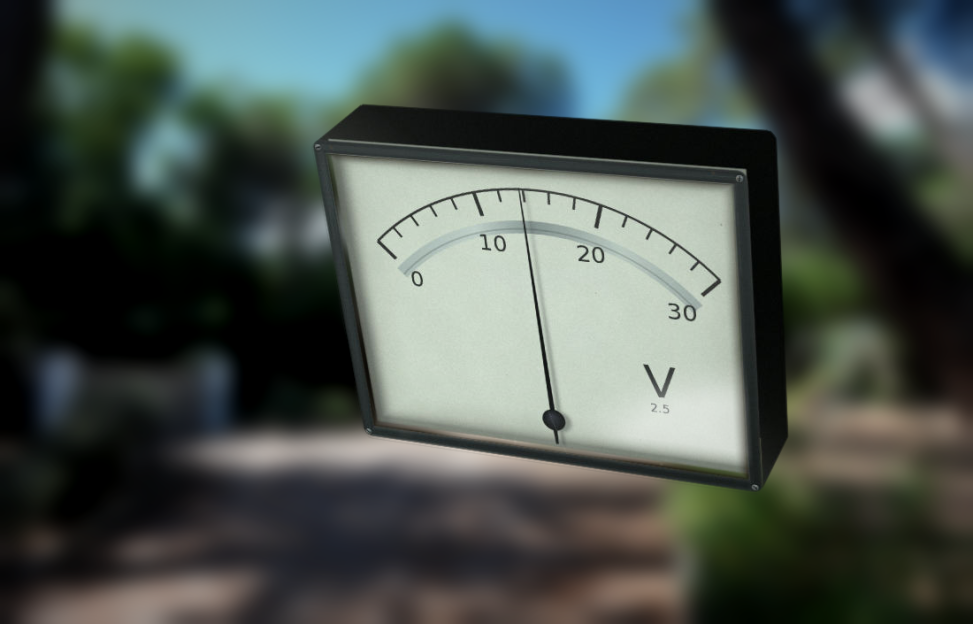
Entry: 14V
